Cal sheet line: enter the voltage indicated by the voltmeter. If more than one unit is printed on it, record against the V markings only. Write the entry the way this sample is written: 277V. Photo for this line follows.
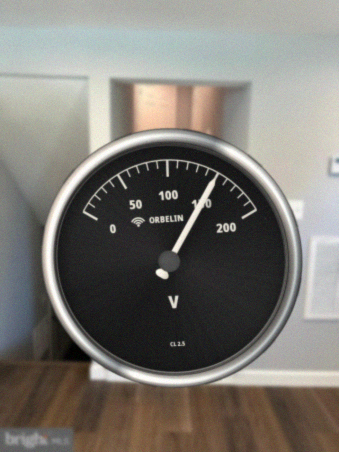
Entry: 150V
